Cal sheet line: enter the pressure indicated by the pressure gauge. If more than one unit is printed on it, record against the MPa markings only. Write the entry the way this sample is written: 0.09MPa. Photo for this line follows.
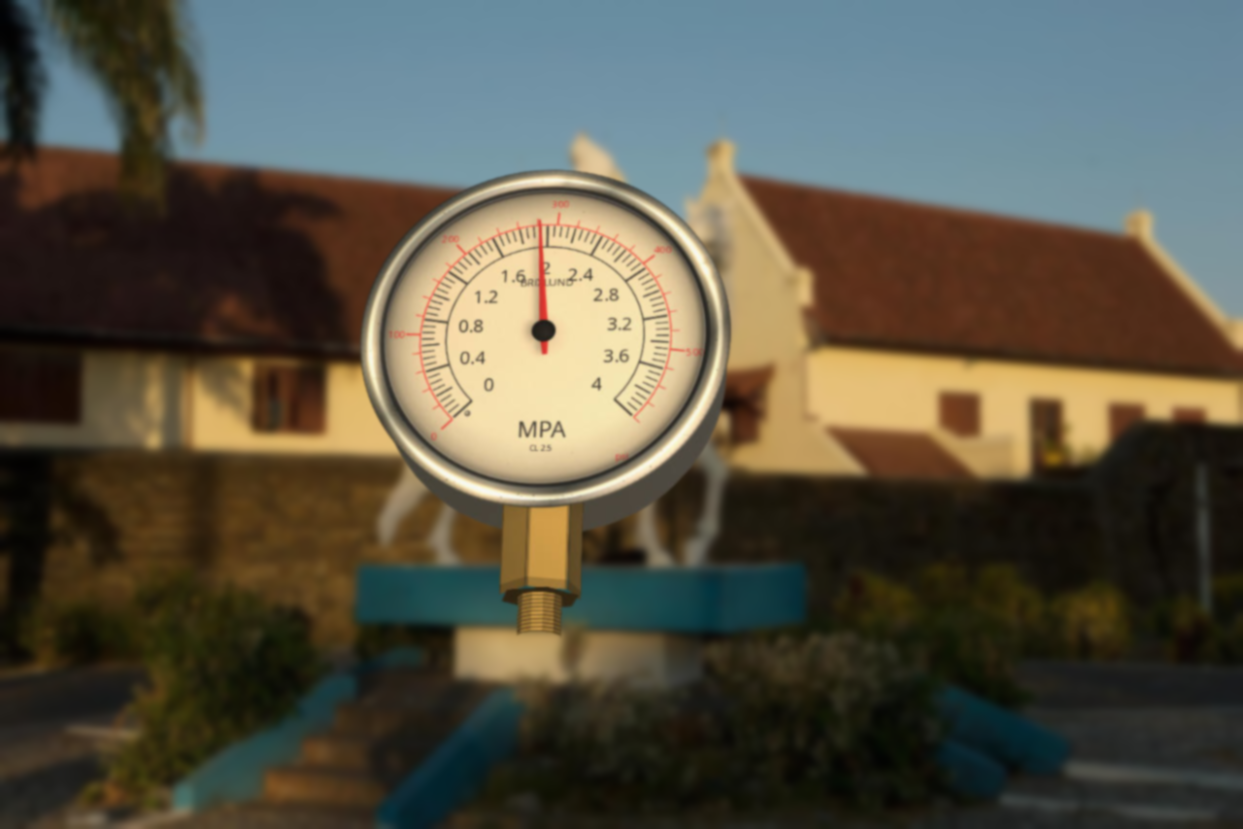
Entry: 1.95MPa
